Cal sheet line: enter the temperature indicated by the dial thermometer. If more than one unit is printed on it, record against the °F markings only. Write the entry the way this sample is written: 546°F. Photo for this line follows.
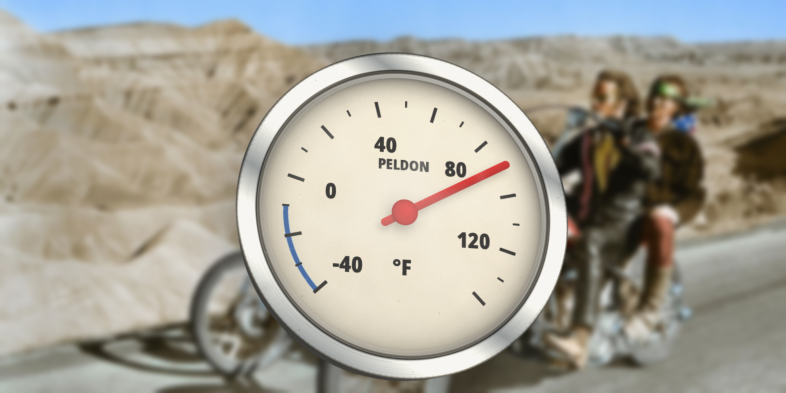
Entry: 90°F
